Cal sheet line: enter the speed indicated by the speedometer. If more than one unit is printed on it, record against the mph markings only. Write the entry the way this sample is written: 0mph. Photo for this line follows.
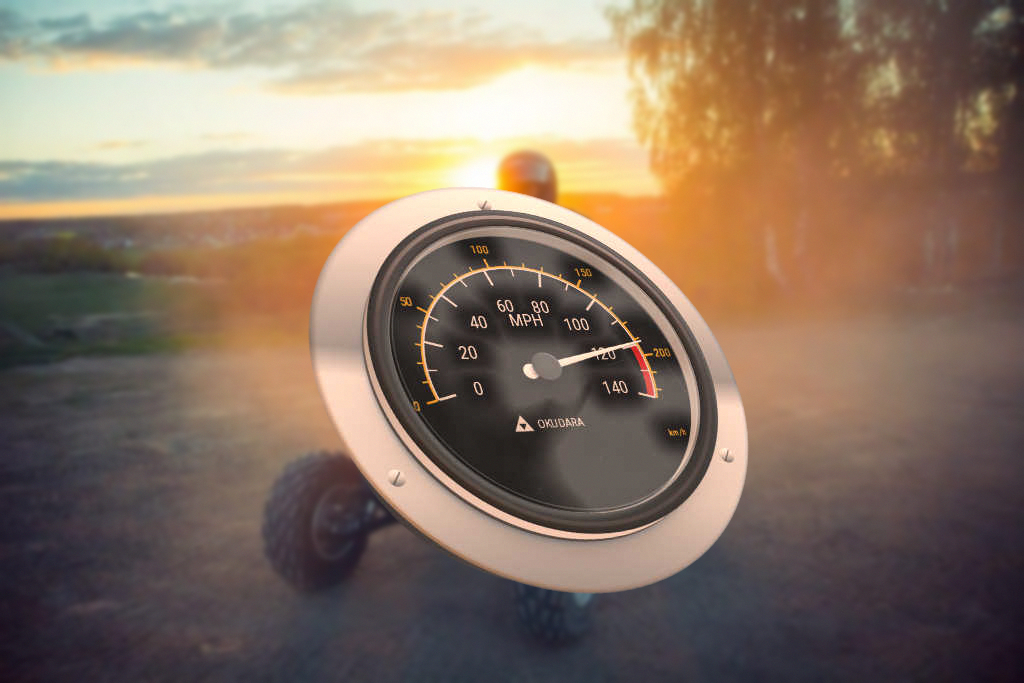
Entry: 120mph
